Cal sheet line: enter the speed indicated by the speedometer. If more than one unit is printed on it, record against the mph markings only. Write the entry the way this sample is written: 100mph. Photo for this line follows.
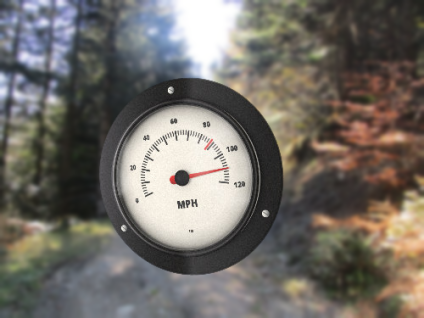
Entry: 110mph
